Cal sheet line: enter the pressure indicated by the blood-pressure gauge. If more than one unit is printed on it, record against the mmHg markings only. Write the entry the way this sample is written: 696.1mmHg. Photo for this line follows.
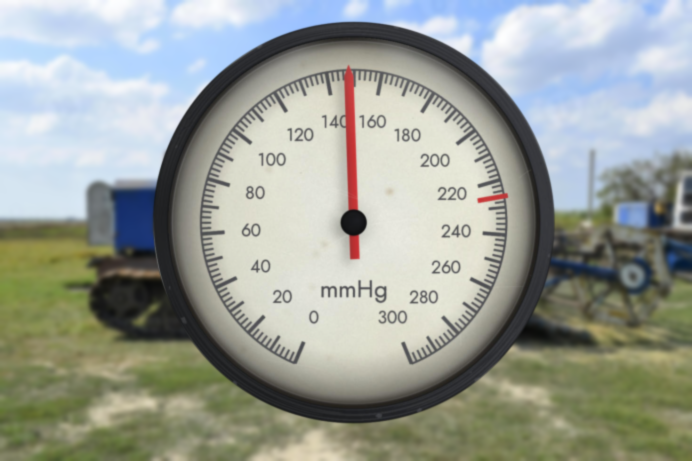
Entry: 148mmHg
